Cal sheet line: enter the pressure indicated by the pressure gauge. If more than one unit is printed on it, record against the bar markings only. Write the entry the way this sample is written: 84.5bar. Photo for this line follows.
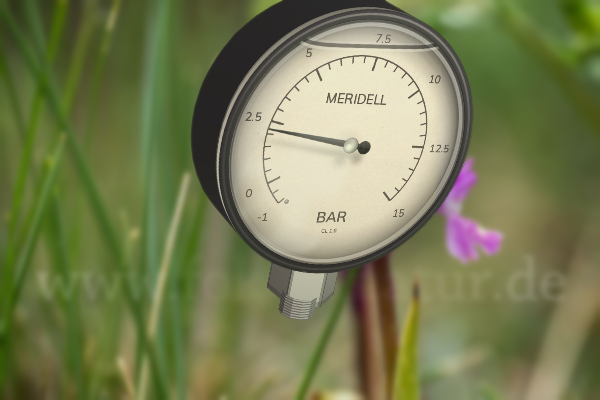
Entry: 2.25bar
